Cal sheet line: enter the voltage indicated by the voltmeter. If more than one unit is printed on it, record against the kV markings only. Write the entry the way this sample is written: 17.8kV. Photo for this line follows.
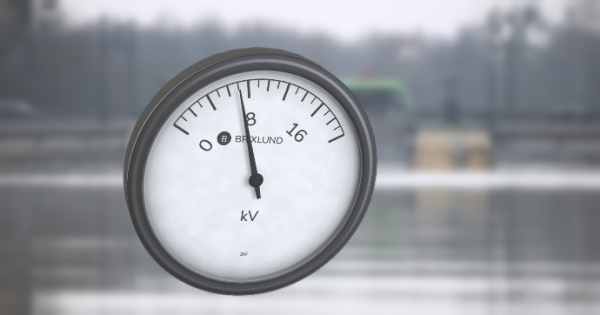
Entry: 7kV
